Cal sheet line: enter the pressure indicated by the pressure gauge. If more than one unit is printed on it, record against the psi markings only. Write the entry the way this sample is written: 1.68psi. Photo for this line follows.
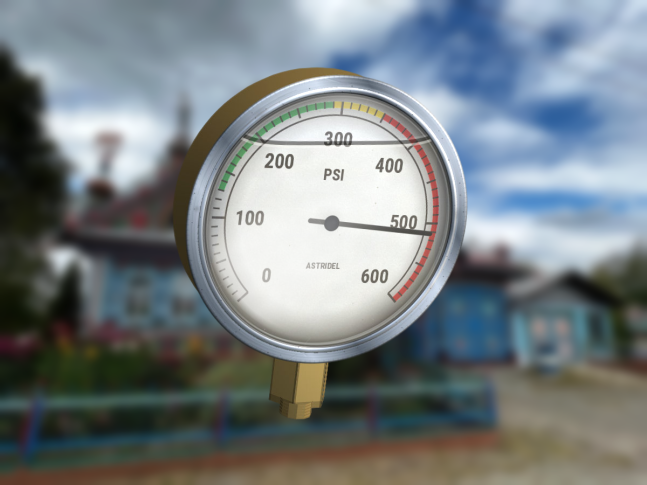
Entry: 510psi
